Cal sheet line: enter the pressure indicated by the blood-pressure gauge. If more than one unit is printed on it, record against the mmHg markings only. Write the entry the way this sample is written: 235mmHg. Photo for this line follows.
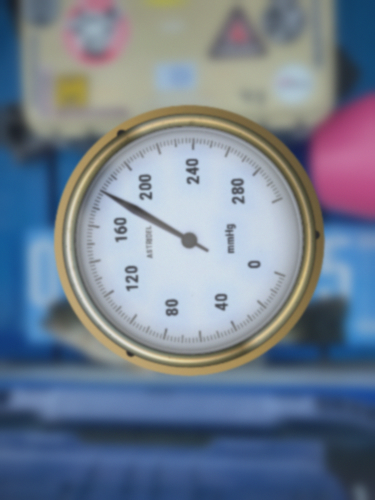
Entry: 180mmHg
